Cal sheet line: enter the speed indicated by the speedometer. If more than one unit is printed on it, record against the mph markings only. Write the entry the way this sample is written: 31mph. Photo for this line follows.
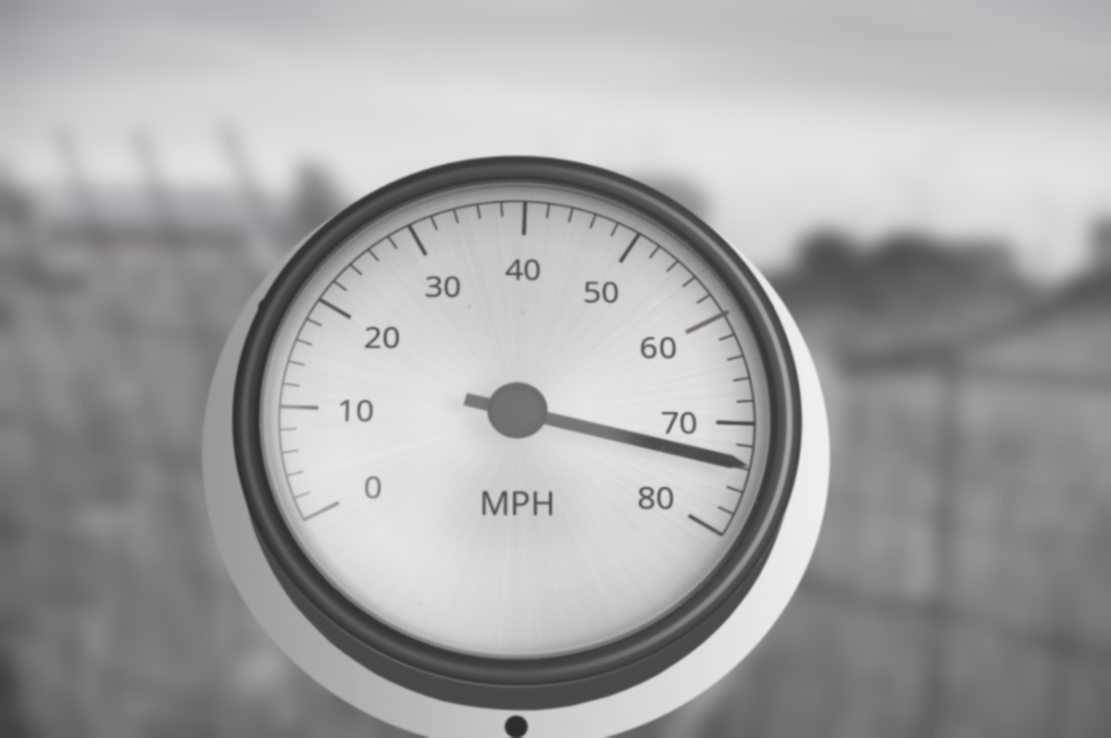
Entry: 74mph
